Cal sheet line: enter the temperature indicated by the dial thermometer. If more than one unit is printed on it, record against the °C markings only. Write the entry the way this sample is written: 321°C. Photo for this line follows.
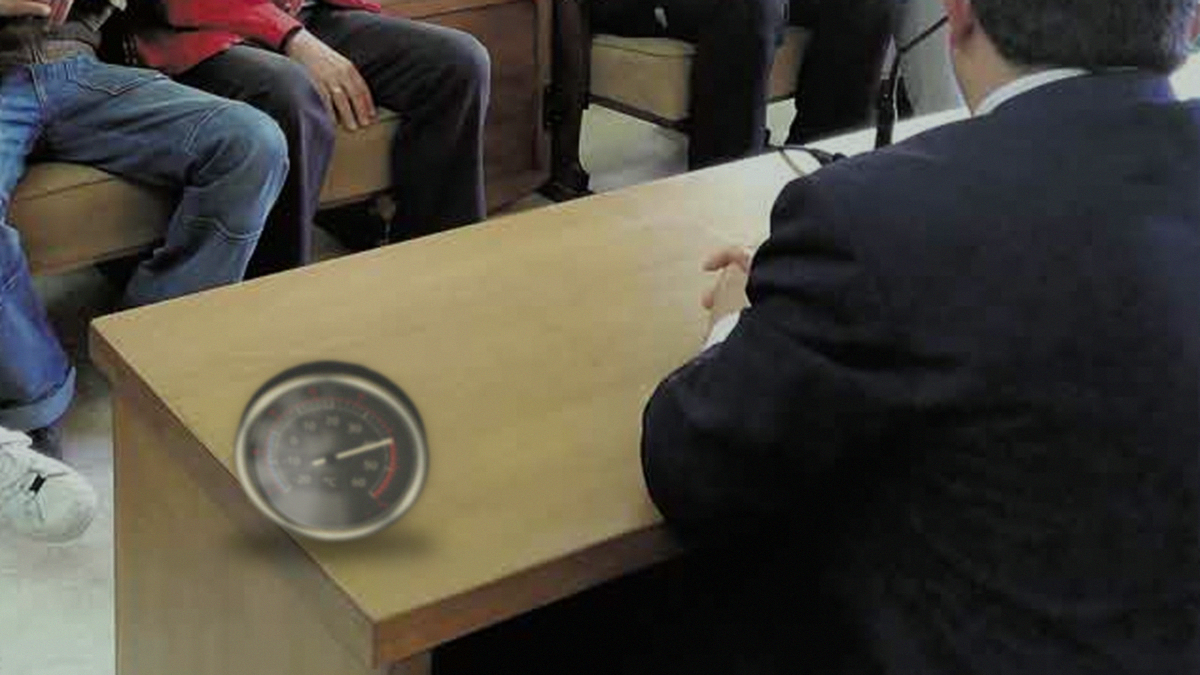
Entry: 40°C
